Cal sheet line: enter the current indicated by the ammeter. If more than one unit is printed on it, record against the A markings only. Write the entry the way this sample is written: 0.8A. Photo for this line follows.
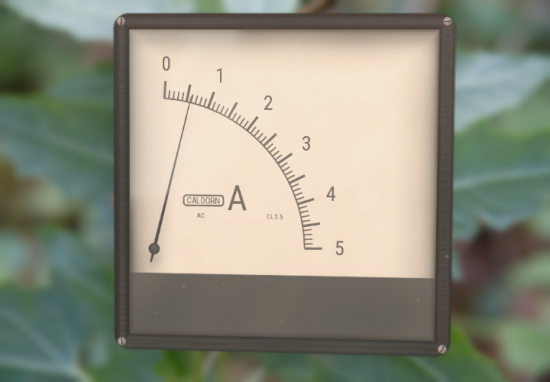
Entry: 0.6A
